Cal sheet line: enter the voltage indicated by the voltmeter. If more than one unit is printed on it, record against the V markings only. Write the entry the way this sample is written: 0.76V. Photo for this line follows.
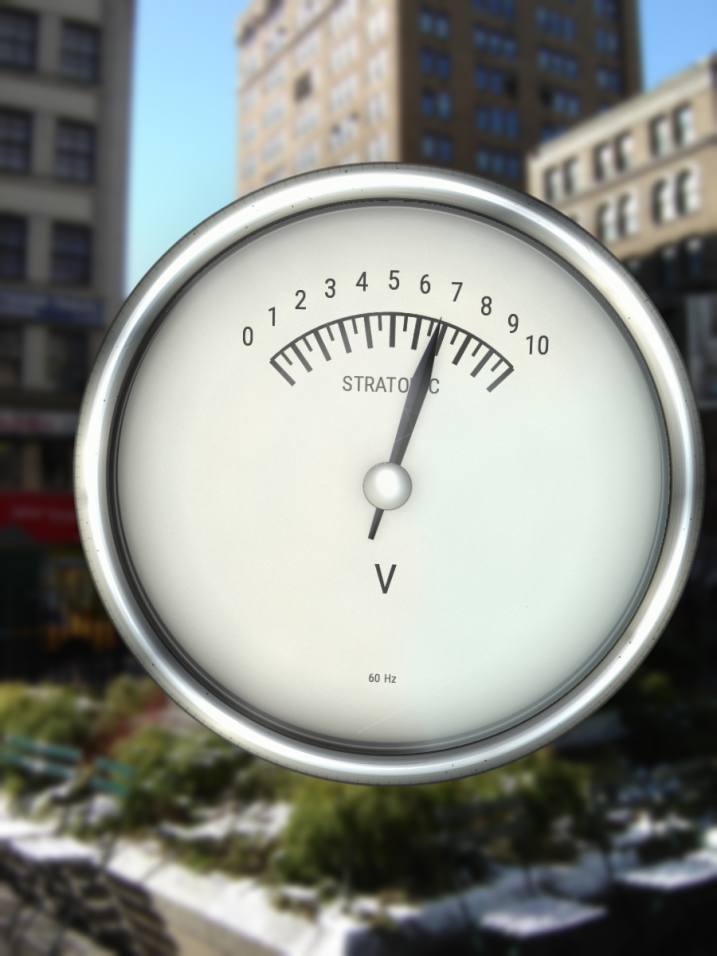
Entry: 6.75V
